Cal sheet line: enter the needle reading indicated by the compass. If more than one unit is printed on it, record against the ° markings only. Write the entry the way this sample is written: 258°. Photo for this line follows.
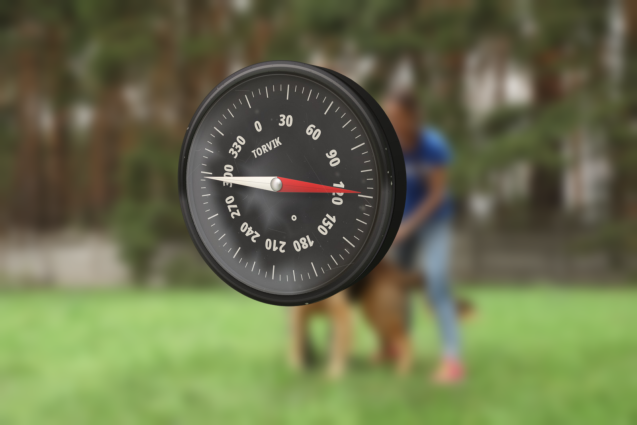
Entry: 117.5°
